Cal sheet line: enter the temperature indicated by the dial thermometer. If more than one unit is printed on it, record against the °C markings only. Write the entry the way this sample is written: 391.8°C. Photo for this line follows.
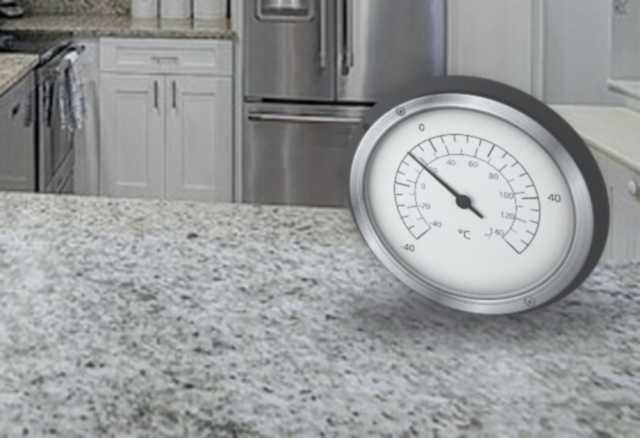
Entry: -8°C
